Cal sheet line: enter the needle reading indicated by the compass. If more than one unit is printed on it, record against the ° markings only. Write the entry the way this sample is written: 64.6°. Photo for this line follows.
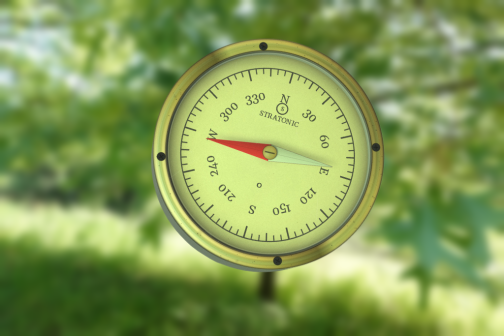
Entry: 265°
